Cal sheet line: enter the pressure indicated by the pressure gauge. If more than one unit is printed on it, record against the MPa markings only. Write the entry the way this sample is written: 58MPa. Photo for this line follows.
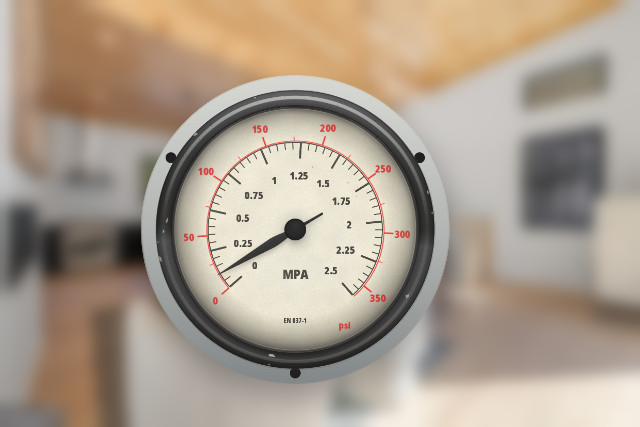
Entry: 0.1MPa
